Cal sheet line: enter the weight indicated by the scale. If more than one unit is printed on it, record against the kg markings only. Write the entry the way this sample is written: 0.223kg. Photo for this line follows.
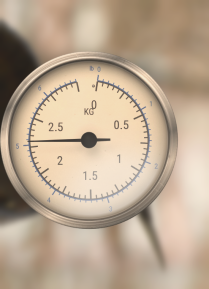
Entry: 2.3kg
